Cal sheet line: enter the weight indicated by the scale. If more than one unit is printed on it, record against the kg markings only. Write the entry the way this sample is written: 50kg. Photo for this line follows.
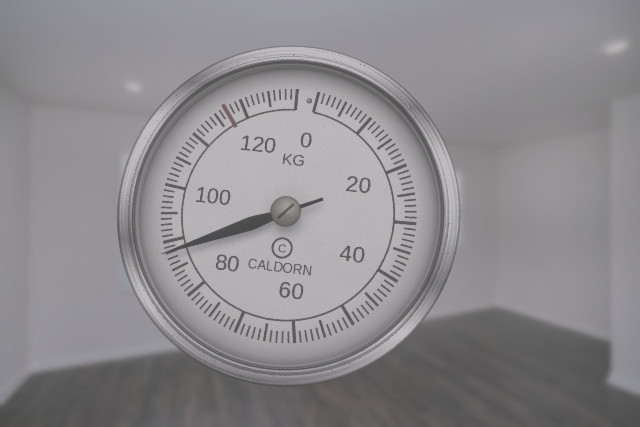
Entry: 88kg
